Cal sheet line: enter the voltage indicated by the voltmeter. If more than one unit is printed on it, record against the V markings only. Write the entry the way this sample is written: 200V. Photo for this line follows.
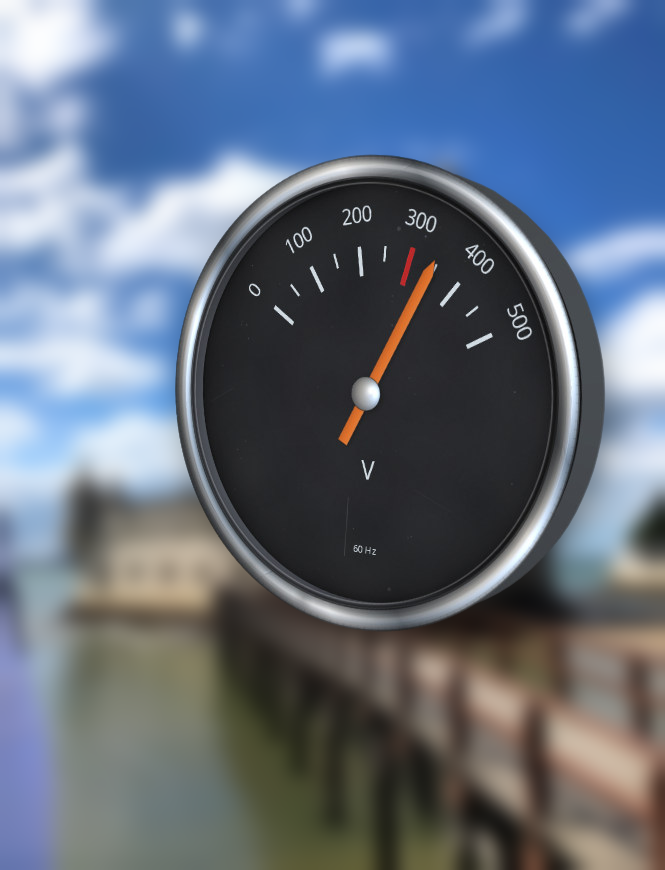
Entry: 350V
